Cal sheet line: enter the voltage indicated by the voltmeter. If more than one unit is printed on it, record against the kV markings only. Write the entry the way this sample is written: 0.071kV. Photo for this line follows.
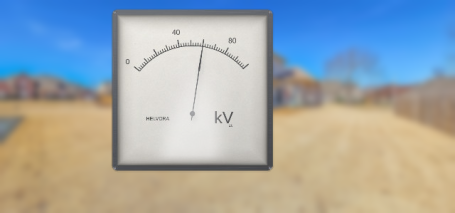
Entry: 60kV
